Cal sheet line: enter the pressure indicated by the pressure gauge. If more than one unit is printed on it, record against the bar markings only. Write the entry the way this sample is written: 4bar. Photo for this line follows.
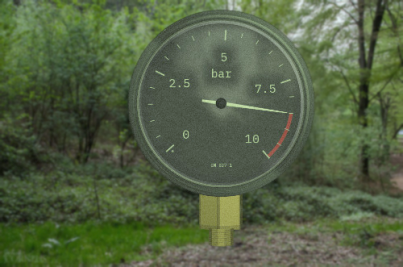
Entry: 8.5bar
